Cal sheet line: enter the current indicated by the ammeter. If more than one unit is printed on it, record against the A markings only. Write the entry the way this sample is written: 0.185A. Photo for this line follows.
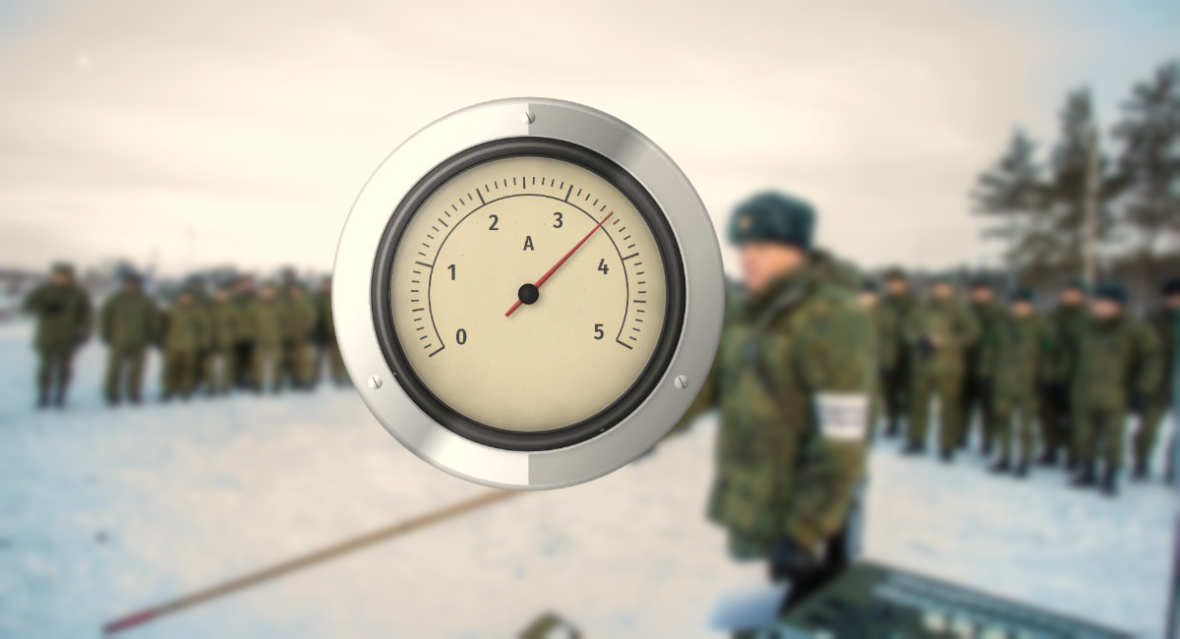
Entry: 3.5A
